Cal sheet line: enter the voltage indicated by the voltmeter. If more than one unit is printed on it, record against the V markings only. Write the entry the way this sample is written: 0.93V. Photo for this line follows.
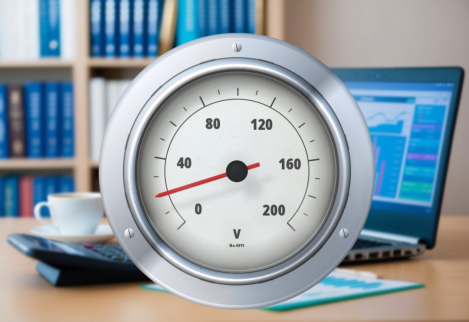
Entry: 20V
